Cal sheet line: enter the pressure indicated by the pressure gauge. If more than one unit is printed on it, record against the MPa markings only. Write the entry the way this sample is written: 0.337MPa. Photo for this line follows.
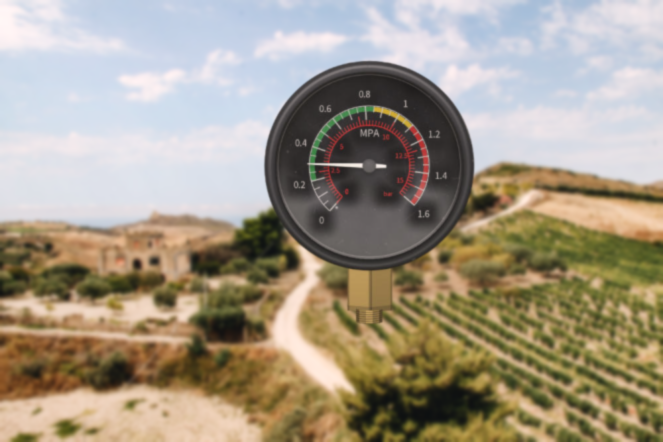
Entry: 0.3MPa
